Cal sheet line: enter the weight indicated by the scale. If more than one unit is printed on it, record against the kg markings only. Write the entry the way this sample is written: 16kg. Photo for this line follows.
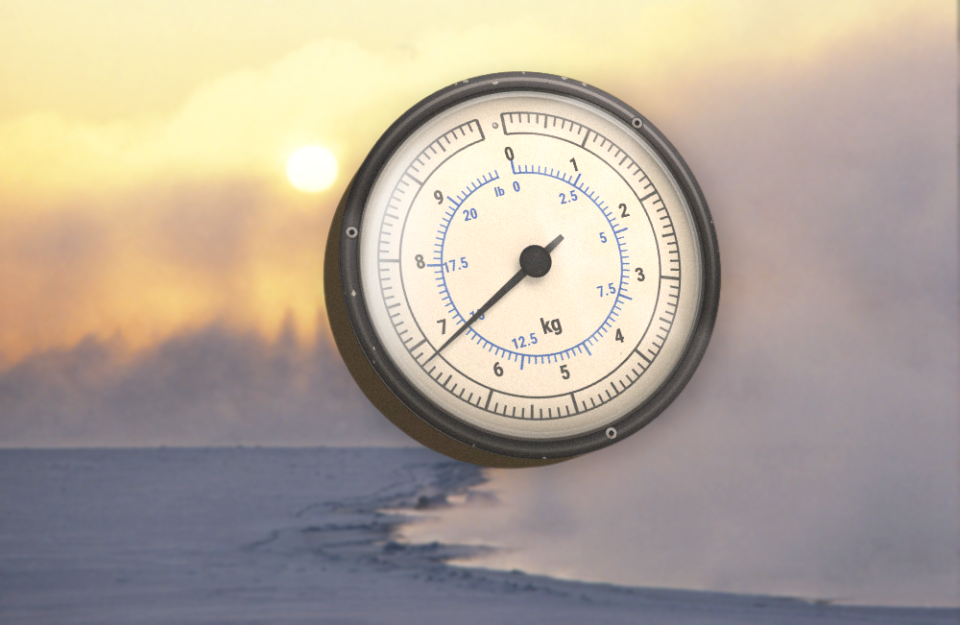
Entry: 6.8kg
